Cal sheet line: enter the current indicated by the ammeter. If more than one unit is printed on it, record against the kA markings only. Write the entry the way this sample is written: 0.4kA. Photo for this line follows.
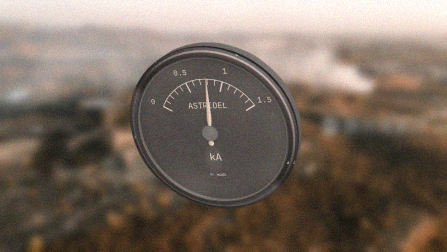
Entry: 0.8kA
